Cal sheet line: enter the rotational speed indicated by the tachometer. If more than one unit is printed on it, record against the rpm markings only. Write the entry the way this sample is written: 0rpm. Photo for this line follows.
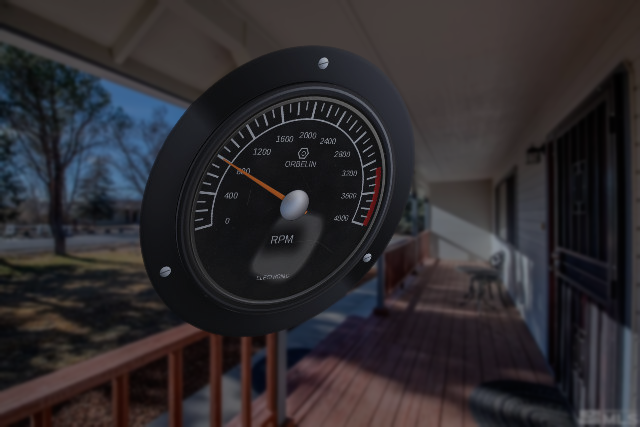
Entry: 800rpm
